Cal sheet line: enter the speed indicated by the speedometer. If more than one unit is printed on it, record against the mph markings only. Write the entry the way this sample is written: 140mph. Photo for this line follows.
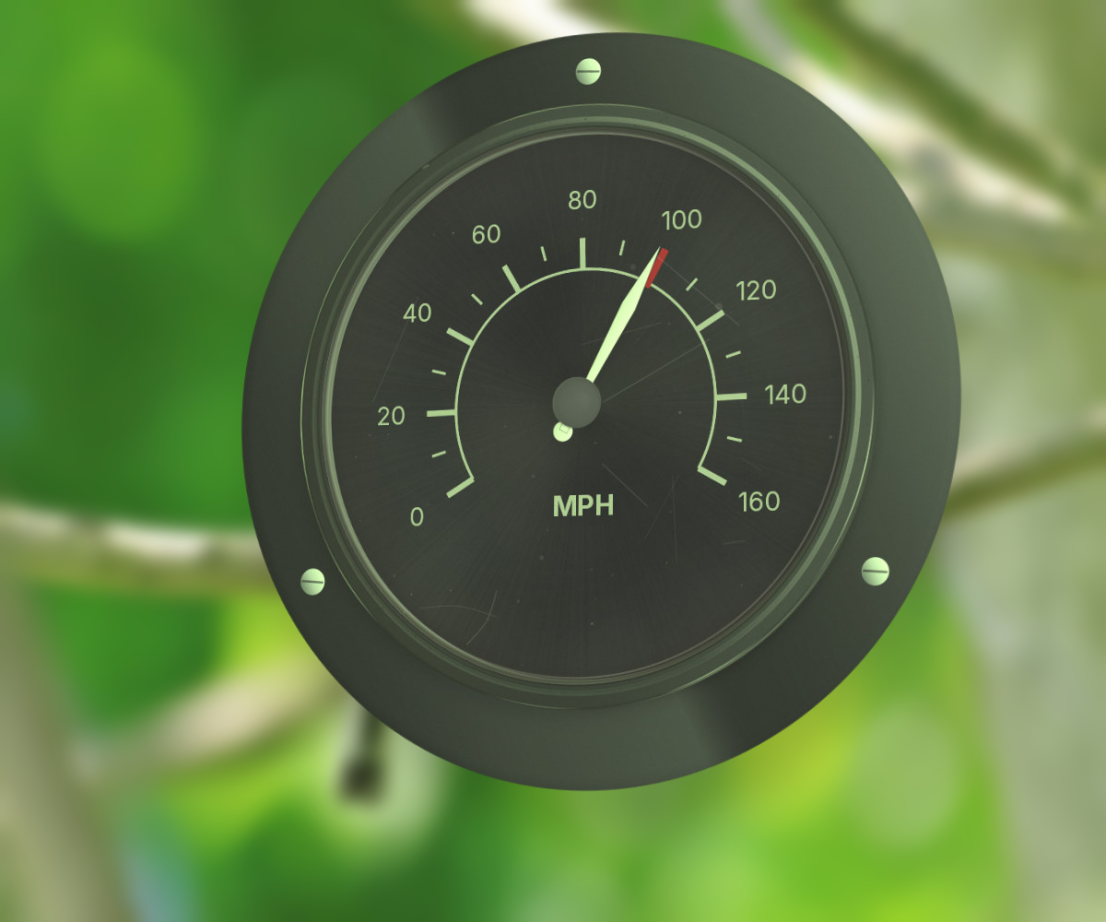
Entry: 100mph
